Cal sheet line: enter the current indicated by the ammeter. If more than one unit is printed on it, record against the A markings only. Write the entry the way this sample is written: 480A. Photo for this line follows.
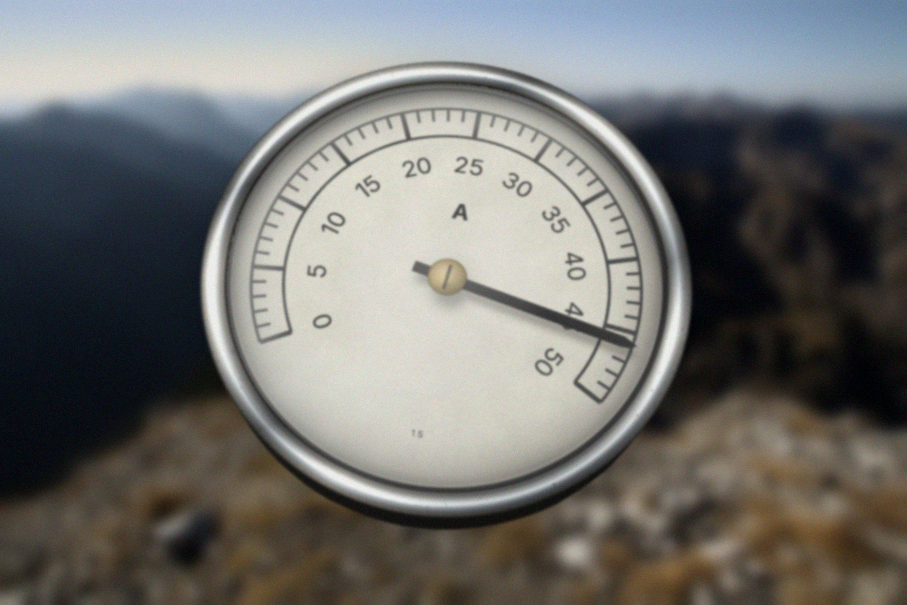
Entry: 46A
